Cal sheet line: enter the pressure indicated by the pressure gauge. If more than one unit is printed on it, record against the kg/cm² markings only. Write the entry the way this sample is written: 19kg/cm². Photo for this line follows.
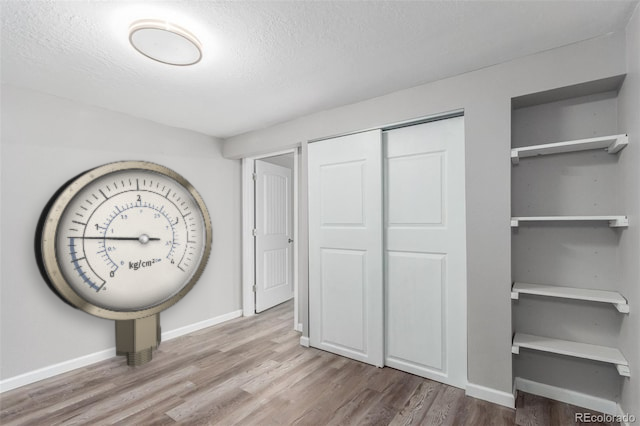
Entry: 0.8kg/cm²
